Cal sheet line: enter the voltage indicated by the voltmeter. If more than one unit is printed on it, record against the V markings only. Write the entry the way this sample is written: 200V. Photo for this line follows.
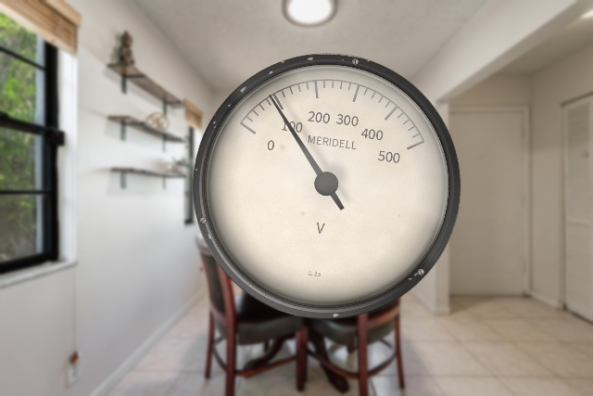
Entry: 90V
